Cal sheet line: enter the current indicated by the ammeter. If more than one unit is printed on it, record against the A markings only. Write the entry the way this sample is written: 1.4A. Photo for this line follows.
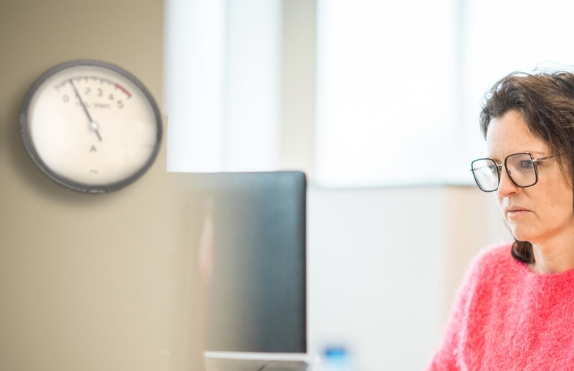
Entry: 1A
